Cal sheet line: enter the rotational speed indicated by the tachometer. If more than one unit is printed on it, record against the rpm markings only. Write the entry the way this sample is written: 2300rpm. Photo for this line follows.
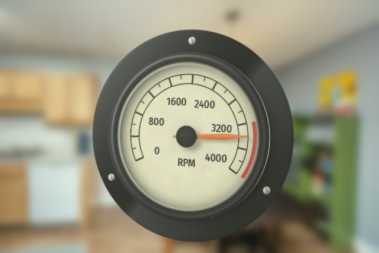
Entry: 3400rpm
